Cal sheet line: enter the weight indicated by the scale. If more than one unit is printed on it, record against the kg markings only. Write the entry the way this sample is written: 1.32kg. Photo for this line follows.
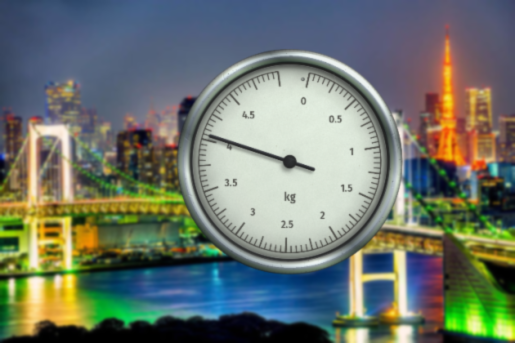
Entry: 4.05kg
